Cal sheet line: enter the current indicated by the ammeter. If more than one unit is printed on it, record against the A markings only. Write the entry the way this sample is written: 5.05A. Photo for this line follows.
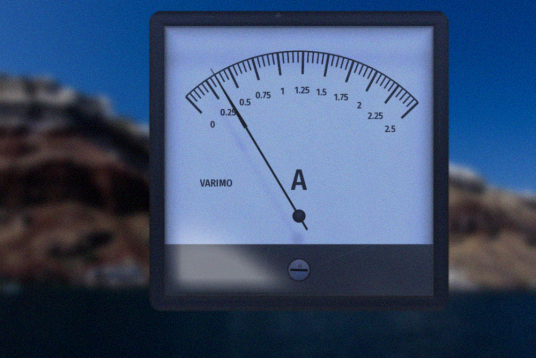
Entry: 0.35A
